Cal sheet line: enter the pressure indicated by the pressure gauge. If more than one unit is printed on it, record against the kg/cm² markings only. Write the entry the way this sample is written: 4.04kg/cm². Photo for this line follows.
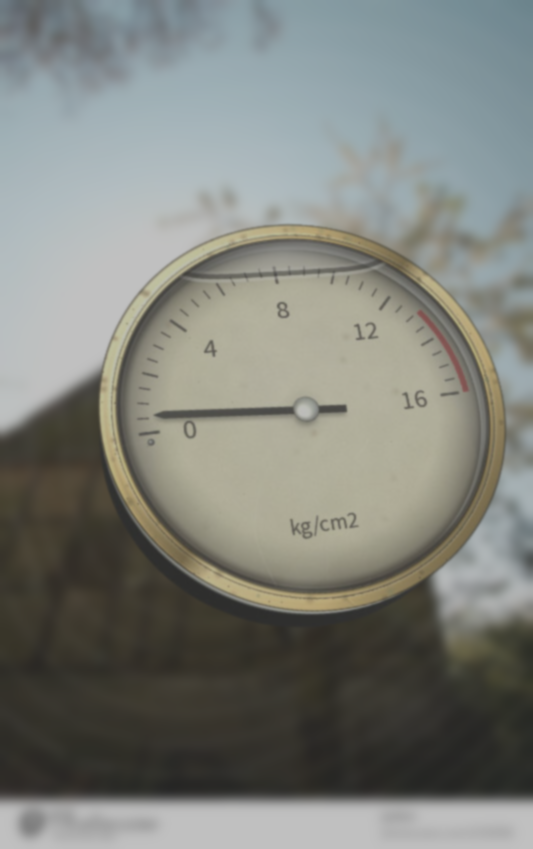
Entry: 0.5kg/cm²
